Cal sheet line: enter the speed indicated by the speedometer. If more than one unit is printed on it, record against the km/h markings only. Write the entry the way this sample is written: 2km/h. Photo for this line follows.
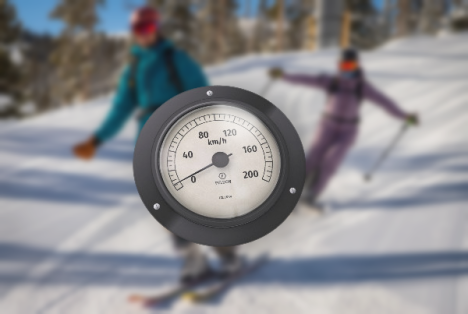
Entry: 5km/h
